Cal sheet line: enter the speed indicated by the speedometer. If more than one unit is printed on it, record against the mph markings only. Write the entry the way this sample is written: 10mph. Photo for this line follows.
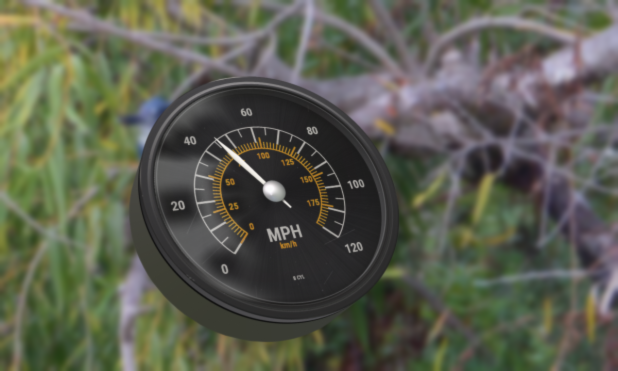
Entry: 45mph
